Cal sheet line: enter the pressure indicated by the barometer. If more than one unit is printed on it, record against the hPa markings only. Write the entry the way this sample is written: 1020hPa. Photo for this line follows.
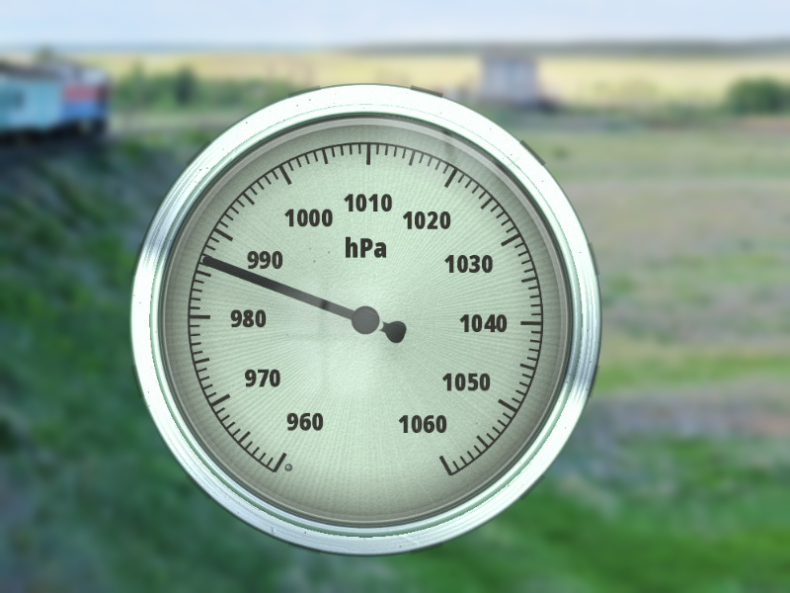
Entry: 986.5hPa
